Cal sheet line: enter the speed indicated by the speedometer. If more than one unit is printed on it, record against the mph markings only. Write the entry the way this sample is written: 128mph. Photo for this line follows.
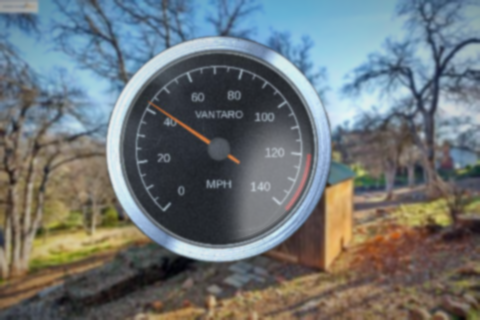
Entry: 42.5mph
